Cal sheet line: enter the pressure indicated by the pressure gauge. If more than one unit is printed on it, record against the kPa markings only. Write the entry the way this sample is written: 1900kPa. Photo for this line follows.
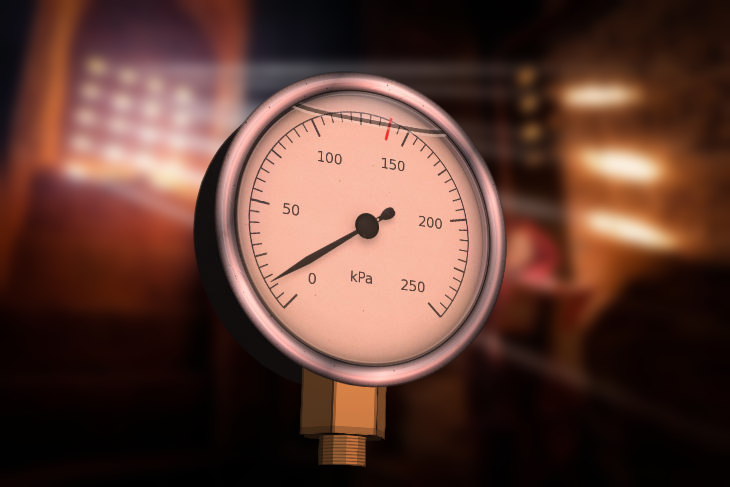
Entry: 12.5kPa
